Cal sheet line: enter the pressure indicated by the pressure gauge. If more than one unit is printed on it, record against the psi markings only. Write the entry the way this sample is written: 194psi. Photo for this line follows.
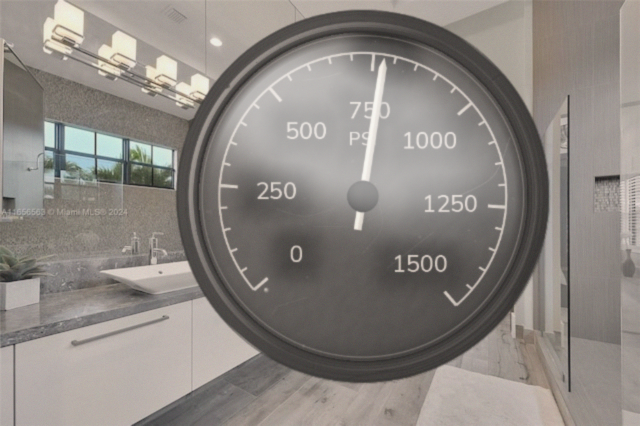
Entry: 775psi
